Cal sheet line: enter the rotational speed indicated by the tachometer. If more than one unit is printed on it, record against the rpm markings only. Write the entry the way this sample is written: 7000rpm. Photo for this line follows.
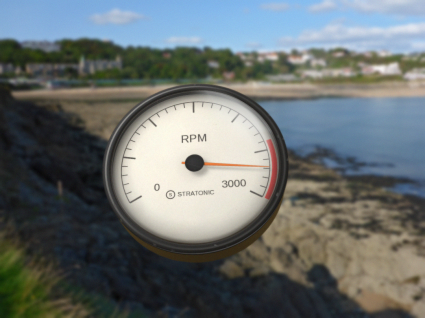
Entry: 2700rpm
